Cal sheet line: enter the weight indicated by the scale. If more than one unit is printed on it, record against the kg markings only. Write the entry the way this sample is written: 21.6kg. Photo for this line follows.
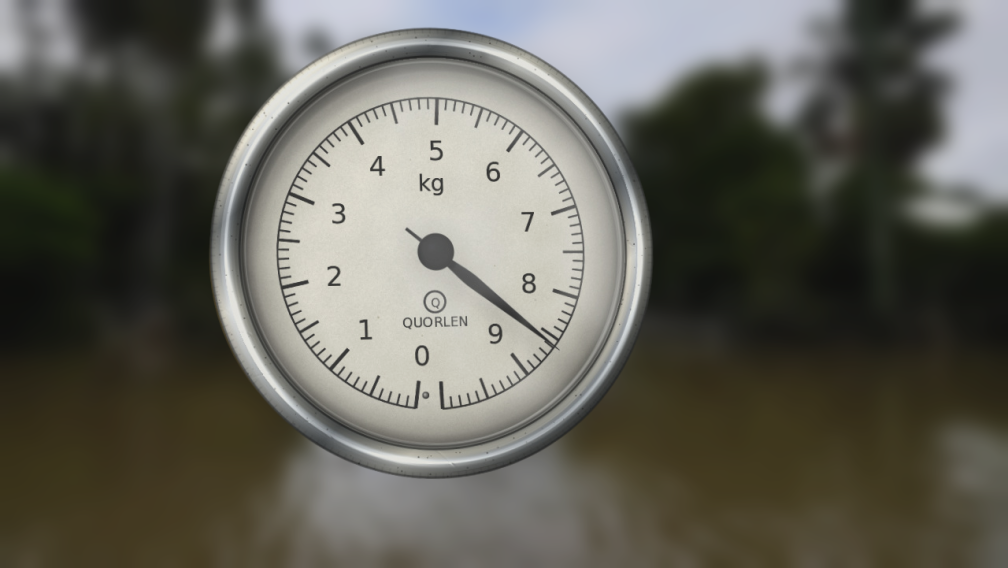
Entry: 8.6kg
